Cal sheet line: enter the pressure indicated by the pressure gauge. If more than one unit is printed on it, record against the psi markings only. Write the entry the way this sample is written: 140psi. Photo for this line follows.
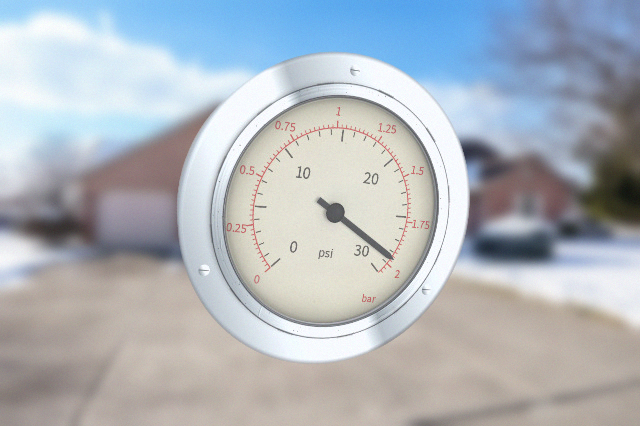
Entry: 28.5psi
